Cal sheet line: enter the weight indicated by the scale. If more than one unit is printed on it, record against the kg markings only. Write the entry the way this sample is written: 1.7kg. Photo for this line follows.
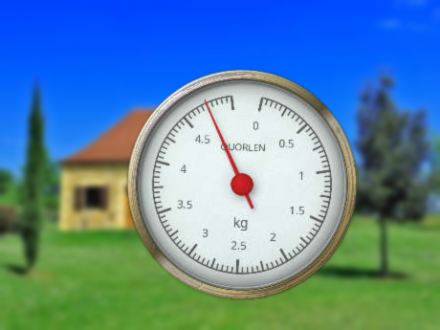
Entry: 4.75kg
